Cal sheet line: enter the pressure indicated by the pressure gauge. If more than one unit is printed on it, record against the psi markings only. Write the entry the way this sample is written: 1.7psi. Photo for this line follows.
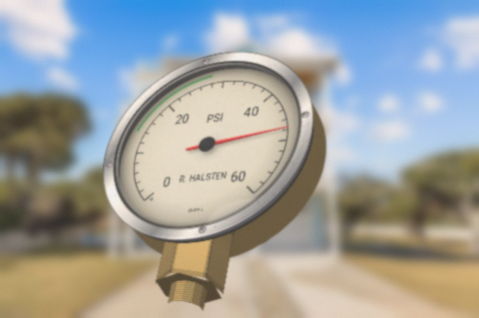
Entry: 48psi
